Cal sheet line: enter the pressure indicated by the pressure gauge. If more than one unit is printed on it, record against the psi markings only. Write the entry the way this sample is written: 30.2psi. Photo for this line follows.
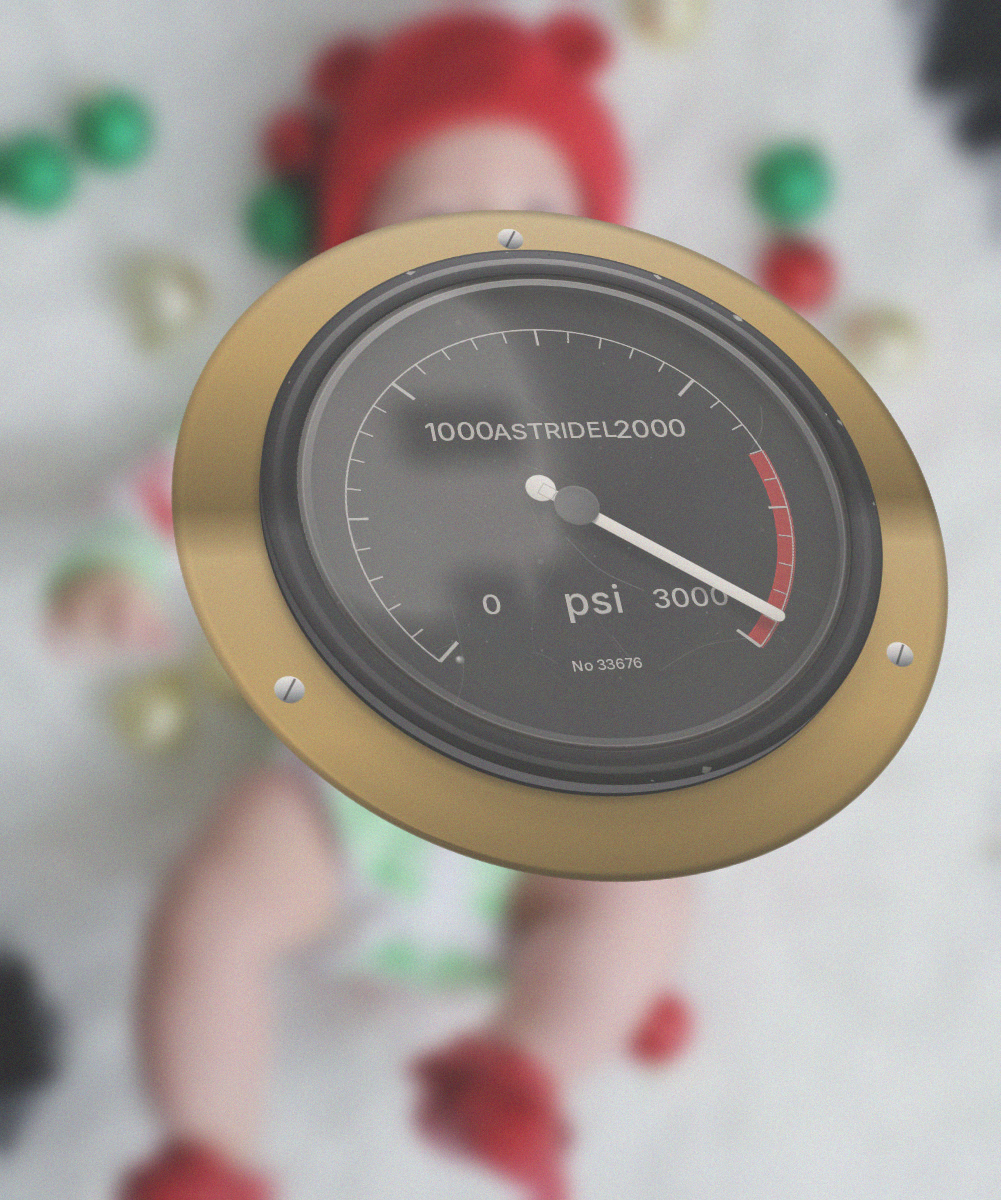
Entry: 2900psi
